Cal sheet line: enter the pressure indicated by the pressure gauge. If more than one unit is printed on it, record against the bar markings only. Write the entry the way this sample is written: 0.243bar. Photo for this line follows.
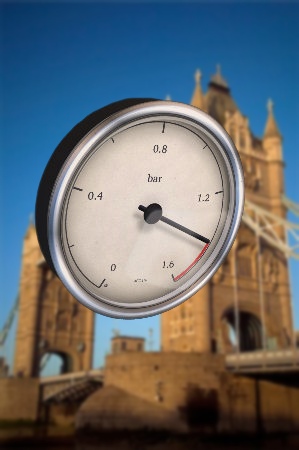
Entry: 1.4bar
